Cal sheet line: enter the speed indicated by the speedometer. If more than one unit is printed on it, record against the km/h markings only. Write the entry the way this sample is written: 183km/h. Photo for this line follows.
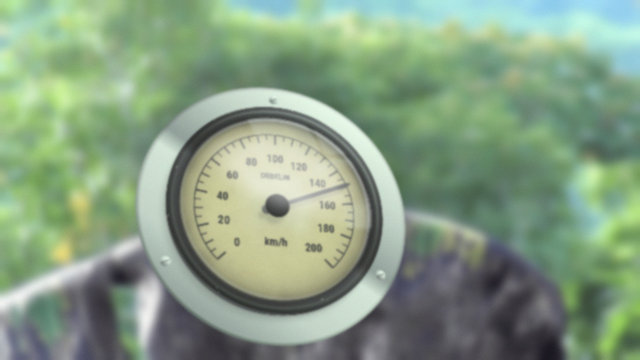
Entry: 150km/h
